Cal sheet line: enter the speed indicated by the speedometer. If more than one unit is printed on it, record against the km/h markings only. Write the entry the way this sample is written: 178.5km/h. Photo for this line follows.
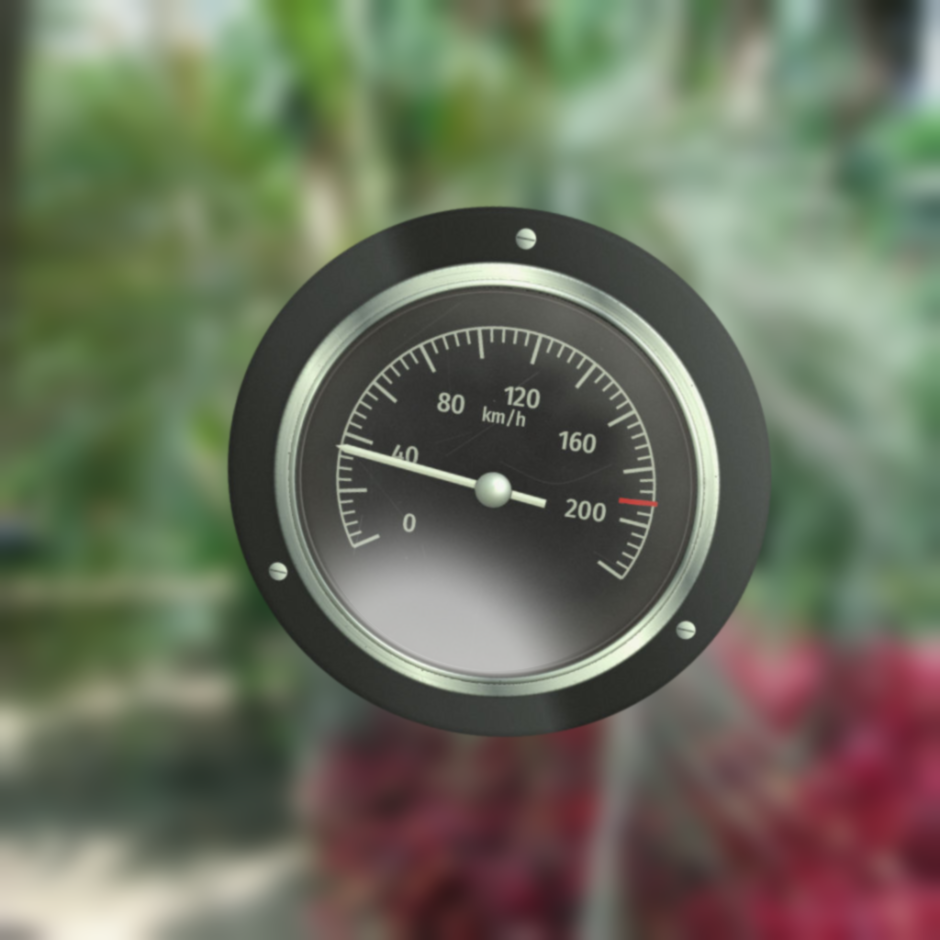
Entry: 36km/h
